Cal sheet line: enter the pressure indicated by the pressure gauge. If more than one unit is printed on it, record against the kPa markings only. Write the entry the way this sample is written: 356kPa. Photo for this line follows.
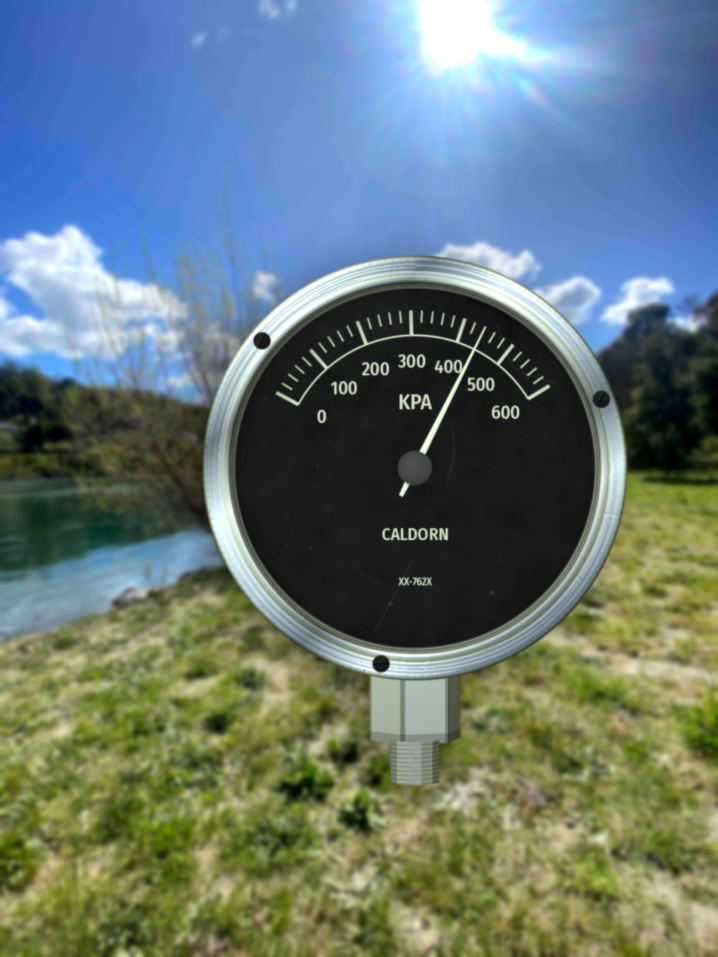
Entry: 440kPa
